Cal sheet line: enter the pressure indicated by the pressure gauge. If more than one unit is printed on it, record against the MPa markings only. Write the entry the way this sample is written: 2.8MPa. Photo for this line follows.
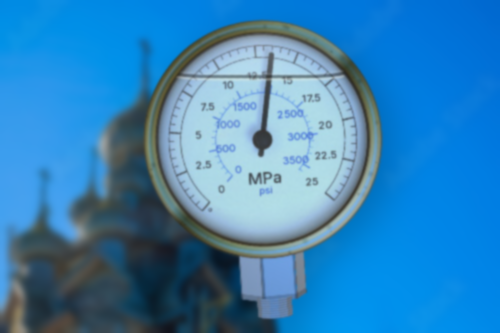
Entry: 13.5MPa
